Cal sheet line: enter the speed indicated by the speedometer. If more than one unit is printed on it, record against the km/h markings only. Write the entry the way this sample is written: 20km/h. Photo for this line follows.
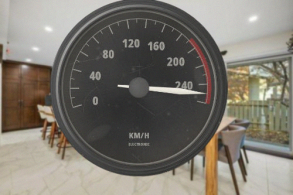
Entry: 250km/h
